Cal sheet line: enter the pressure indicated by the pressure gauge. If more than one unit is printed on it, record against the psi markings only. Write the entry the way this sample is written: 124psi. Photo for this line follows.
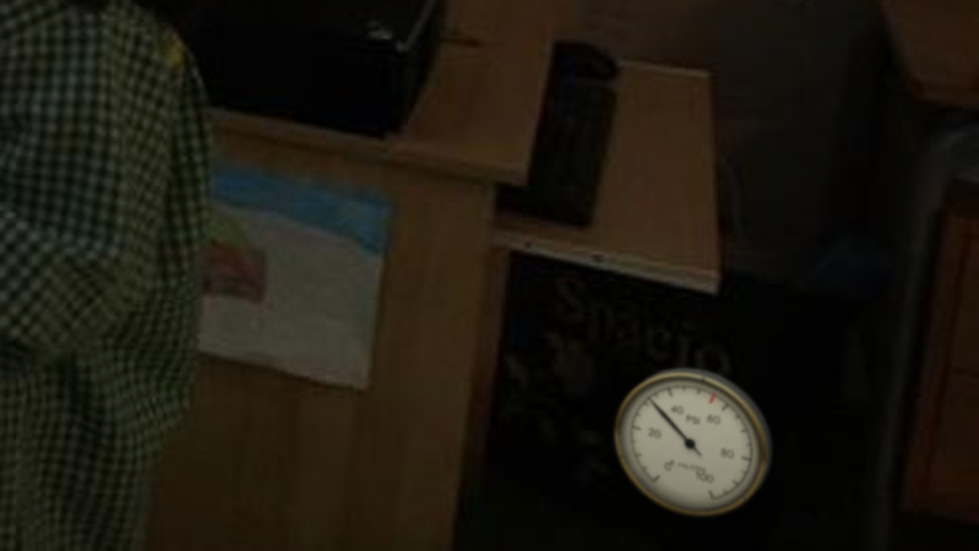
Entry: 32.5psi
